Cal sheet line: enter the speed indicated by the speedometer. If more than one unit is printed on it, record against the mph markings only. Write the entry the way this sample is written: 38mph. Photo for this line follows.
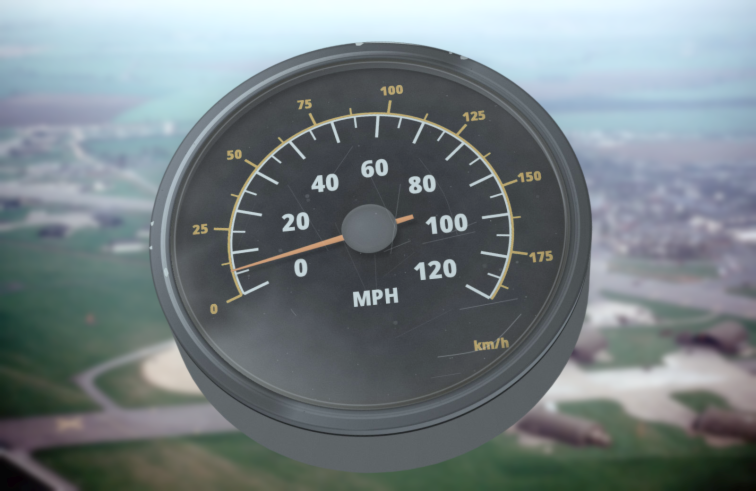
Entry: 5mph
